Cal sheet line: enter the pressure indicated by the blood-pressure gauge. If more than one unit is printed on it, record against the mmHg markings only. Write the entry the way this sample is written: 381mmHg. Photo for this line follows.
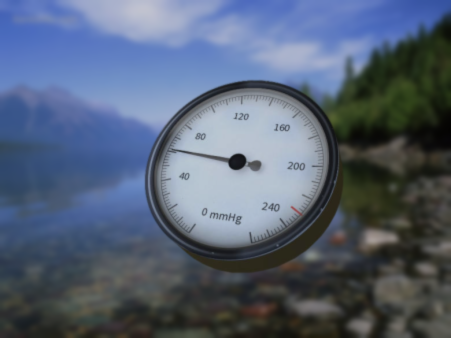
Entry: 60mmHg
